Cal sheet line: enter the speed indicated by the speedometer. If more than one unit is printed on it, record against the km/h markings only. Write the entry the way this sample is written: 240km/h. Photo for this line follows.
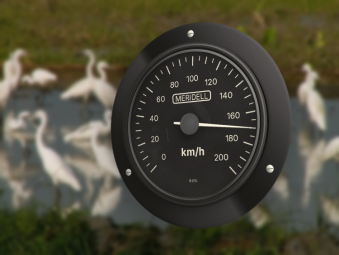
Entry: 170km/h
